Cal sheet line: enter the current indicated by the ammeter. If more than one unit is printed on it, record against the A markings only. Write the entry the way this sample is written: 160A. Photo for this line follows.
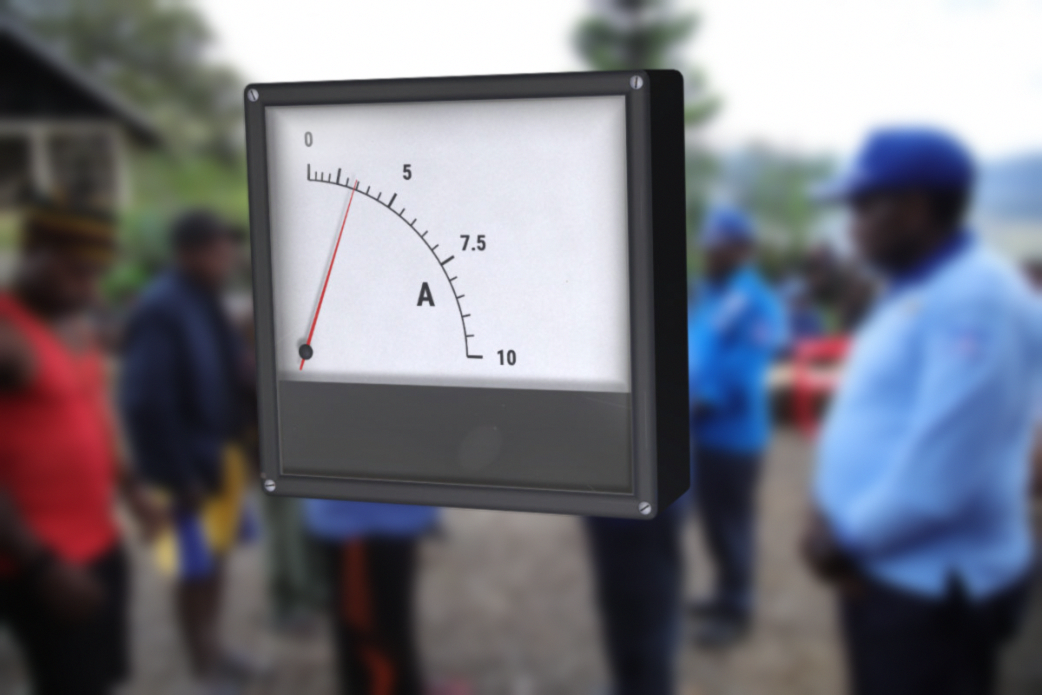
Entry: 3.5A
